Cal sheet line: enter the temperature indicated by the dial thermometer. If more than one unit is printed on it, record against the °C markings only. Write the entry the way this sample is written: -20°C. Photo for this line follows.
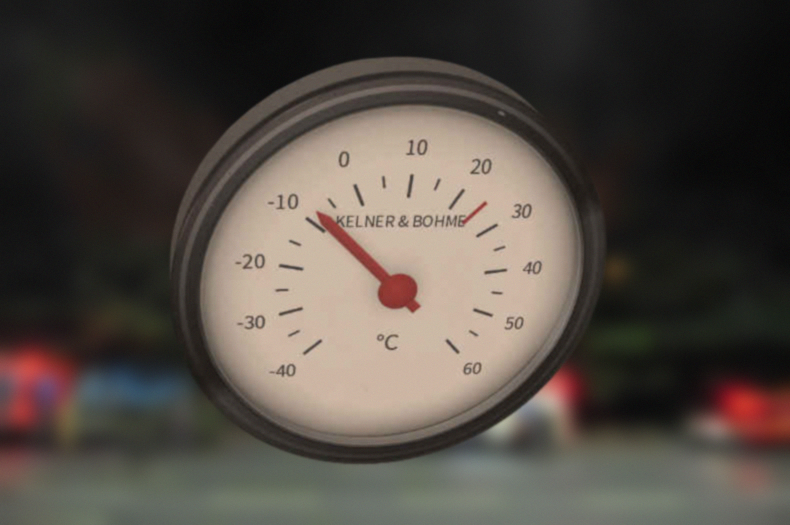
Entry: -7.5°C
